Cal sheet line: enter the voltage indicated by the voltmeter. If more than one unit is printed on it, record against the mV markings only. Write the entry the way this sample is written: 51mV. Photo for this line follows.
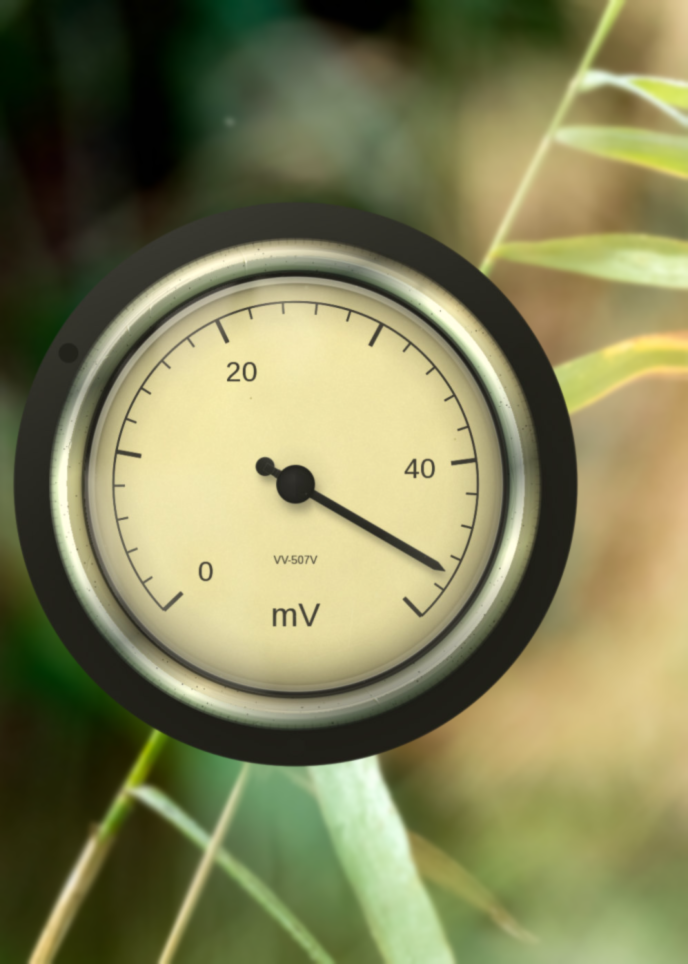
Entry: 47mV
